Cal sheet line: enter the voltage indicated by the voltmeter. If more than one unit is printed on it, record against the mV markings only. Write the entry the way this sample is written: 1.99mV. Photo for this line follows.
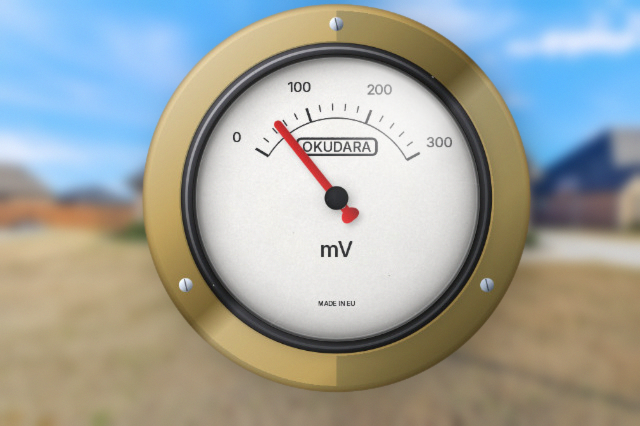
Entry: 50mV
